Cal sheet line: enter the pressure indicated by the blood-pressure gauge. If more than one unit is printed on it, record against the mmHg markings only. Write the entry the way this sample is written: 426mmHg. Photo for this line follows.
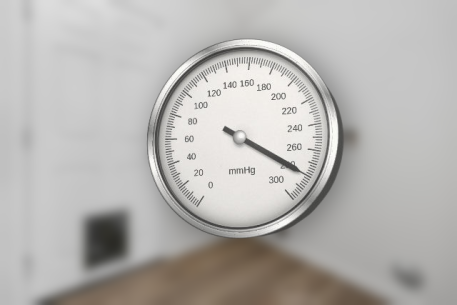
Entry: 280mmHg
